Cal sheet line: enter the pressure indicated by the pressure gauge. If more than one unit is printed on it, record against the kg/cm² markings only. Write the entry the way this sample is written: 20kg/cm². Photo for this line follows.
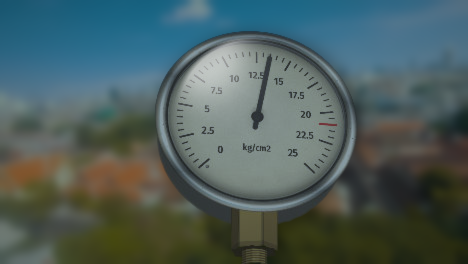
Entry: 13.5kg/cm²
